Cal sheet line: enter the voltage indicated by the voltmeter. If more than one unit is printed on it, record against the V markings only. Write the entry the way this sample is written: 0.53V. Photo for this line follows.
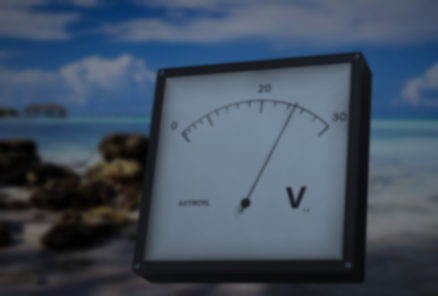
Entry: 25V
